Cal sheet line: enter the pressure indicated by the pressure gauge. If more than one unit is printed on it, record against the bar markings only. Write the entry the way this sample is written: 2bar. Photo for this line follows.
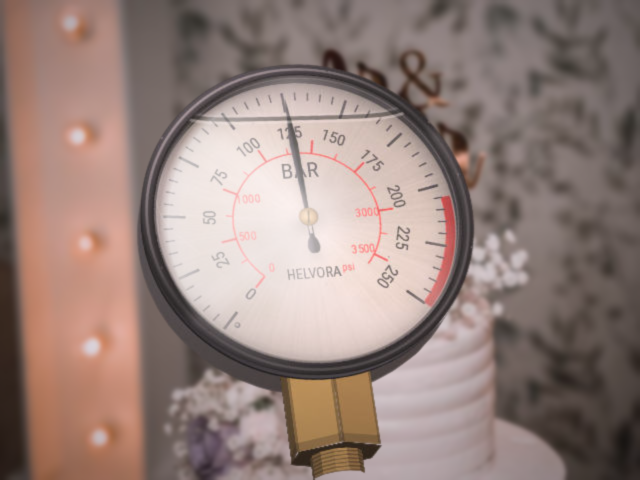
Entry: 125bar
